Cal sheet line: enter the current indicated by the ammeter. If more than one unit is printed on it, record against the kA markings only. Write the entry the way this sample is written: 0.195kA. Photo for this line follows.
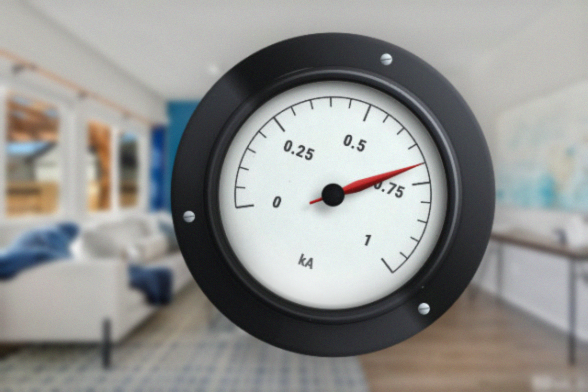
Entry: 0.7kA
